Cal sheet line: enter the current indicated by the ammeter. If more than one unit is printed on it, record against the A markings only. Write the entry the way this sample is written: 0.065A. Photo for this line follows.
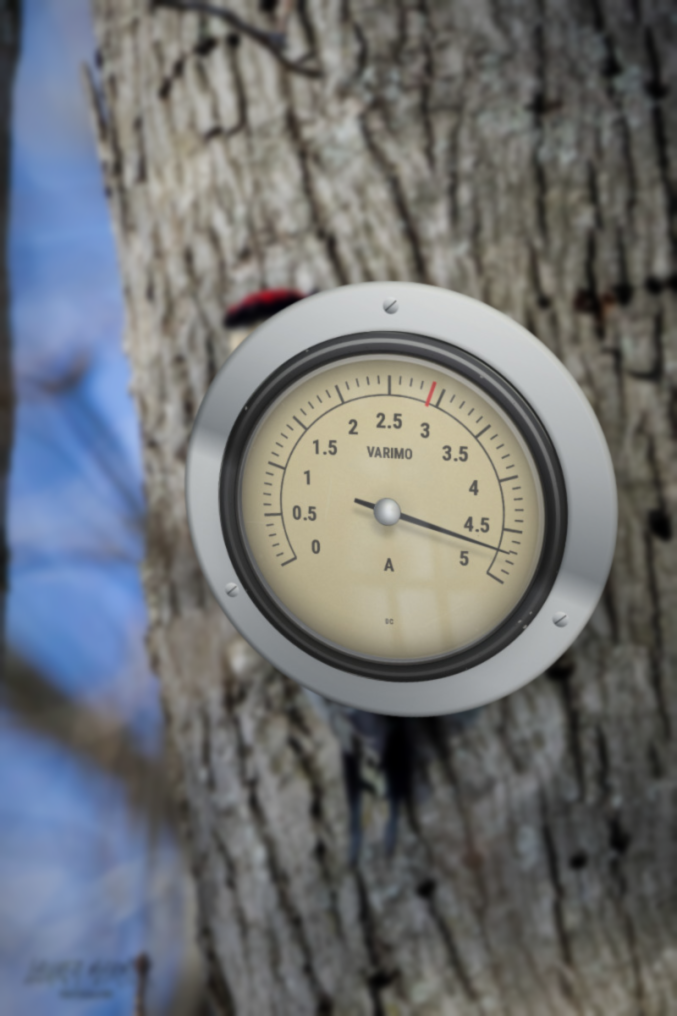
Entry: 4.7A
